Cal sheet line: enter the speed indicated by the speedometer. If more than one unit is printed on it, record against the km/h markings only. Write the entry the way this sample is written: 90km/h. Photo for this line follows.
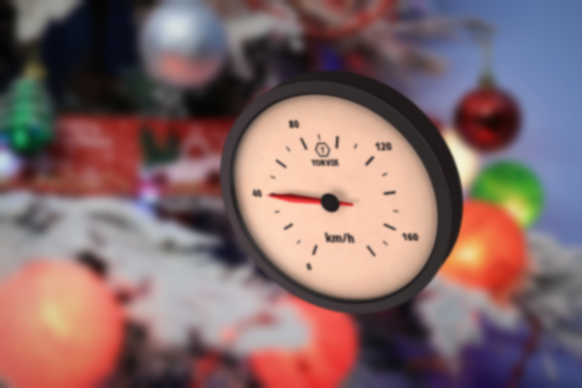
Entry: 40km/h
